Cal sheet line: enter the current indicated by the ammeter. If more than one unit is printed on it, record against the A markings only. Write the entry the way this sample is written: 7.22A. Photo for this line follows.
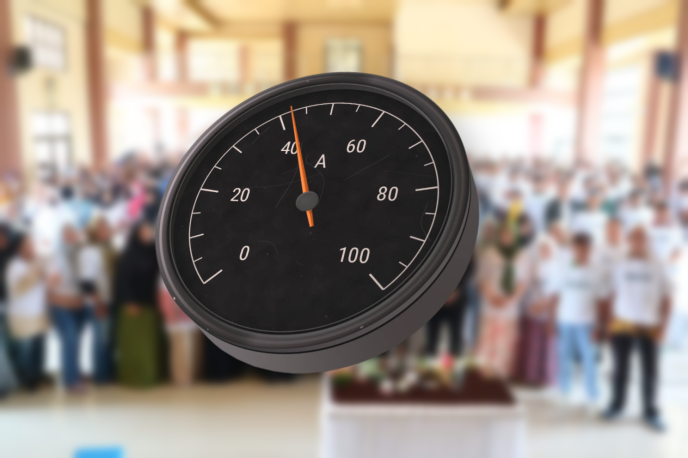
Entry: 42.5A
